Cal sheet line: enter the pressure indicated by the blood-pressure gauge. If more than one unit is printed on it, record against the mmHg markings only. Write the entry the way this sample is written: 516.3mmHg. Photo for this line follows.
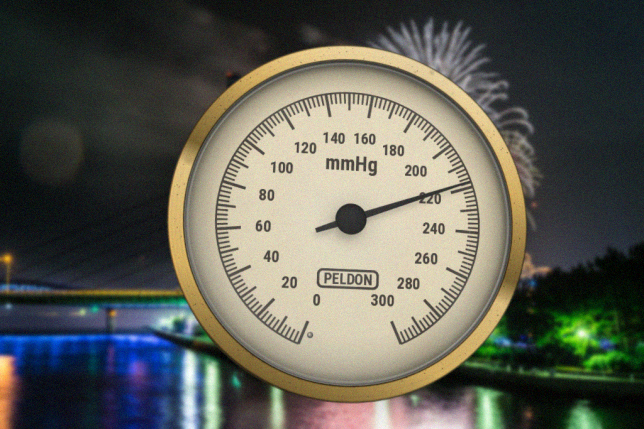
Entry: 218mmHg
